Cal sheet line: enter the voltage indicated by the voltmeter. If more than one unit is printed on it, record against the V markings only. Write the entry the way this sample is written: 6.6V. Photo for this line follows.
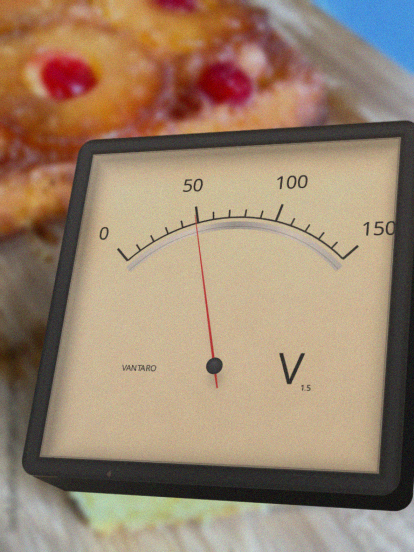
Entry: 50V
